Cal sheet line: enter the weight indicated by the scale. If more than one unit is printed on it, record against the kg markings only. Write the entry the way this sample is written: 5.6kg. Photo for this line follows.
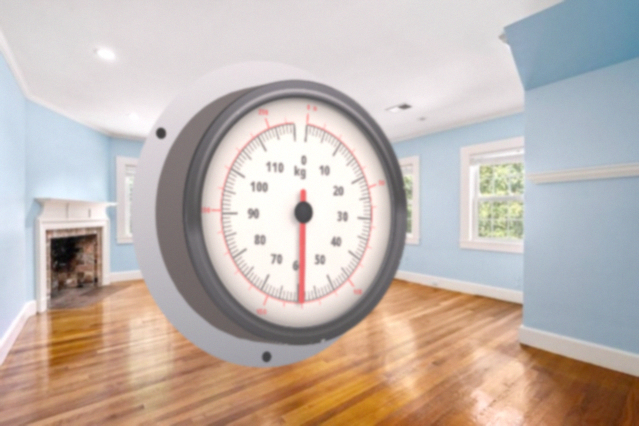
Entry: 60kg
